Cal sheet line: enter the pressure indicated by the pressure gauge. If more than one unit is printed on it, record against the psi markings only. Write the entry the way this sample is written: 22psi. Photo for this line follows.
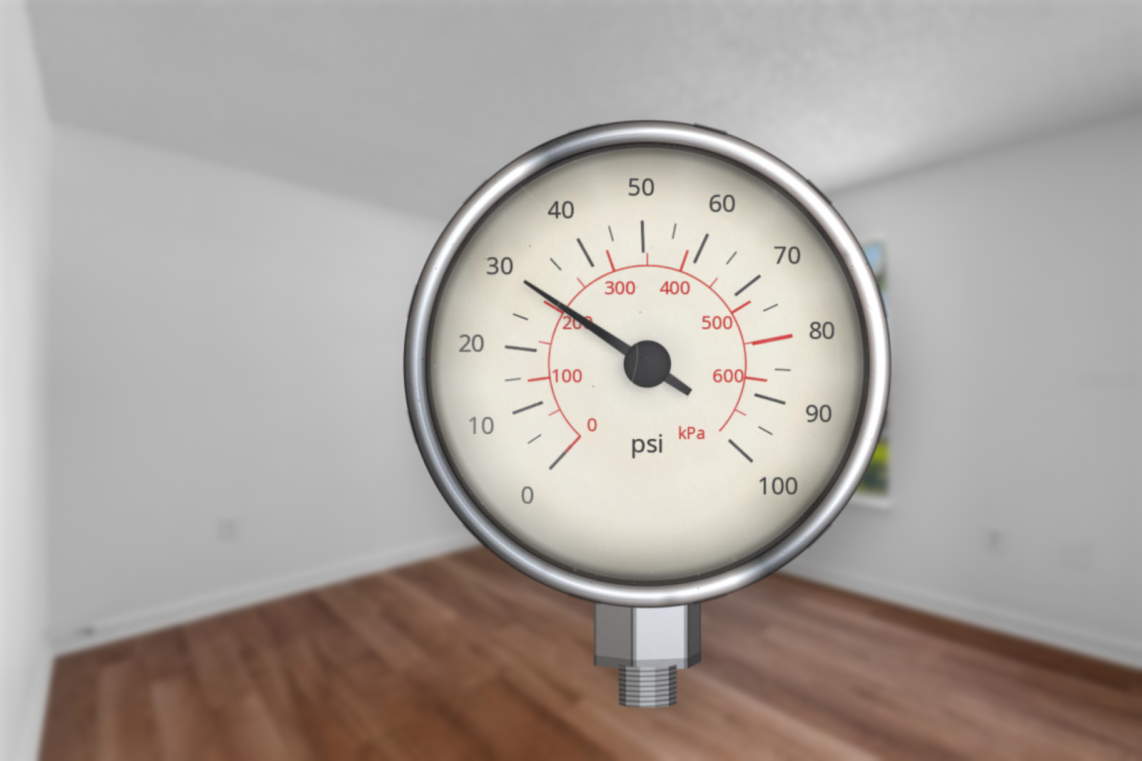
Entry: 30psi
